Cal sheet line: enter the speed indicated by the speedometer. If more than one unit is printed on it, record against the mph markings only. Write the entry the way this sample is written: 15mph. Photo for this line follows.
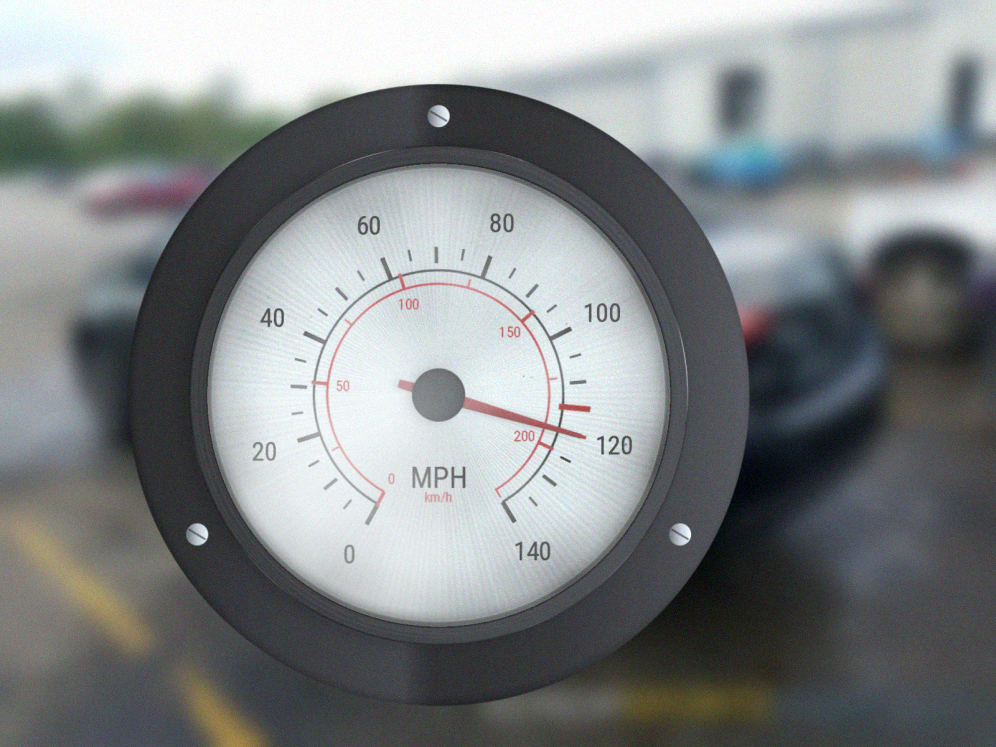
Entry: 120mph
